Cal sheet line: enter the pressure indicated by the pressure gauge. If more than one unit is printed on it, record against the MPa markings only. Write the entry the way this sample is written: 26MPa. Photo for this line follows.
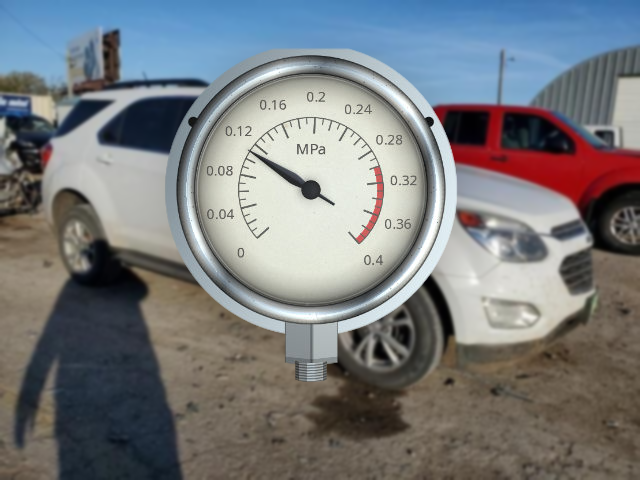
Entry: 0.11MPa
